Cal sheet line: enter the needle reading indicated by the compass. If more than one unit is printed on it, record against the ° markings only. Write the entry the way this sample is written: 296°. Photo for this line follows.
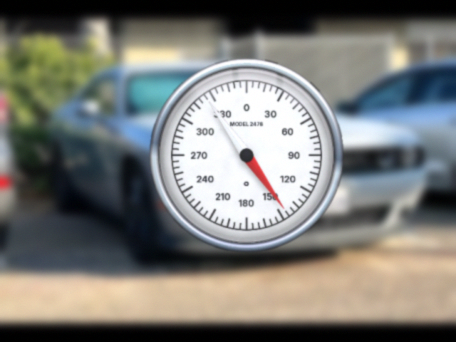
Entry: 145°
